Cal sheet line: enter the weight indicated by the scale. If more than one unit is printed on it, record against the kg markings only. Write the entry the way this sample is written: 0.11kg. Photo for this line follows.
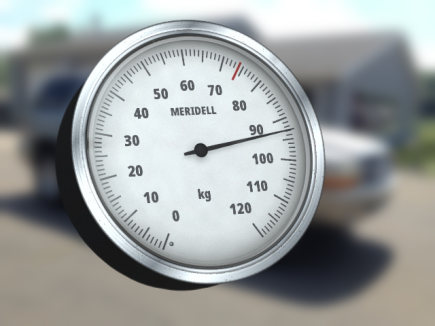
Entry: 93kg
